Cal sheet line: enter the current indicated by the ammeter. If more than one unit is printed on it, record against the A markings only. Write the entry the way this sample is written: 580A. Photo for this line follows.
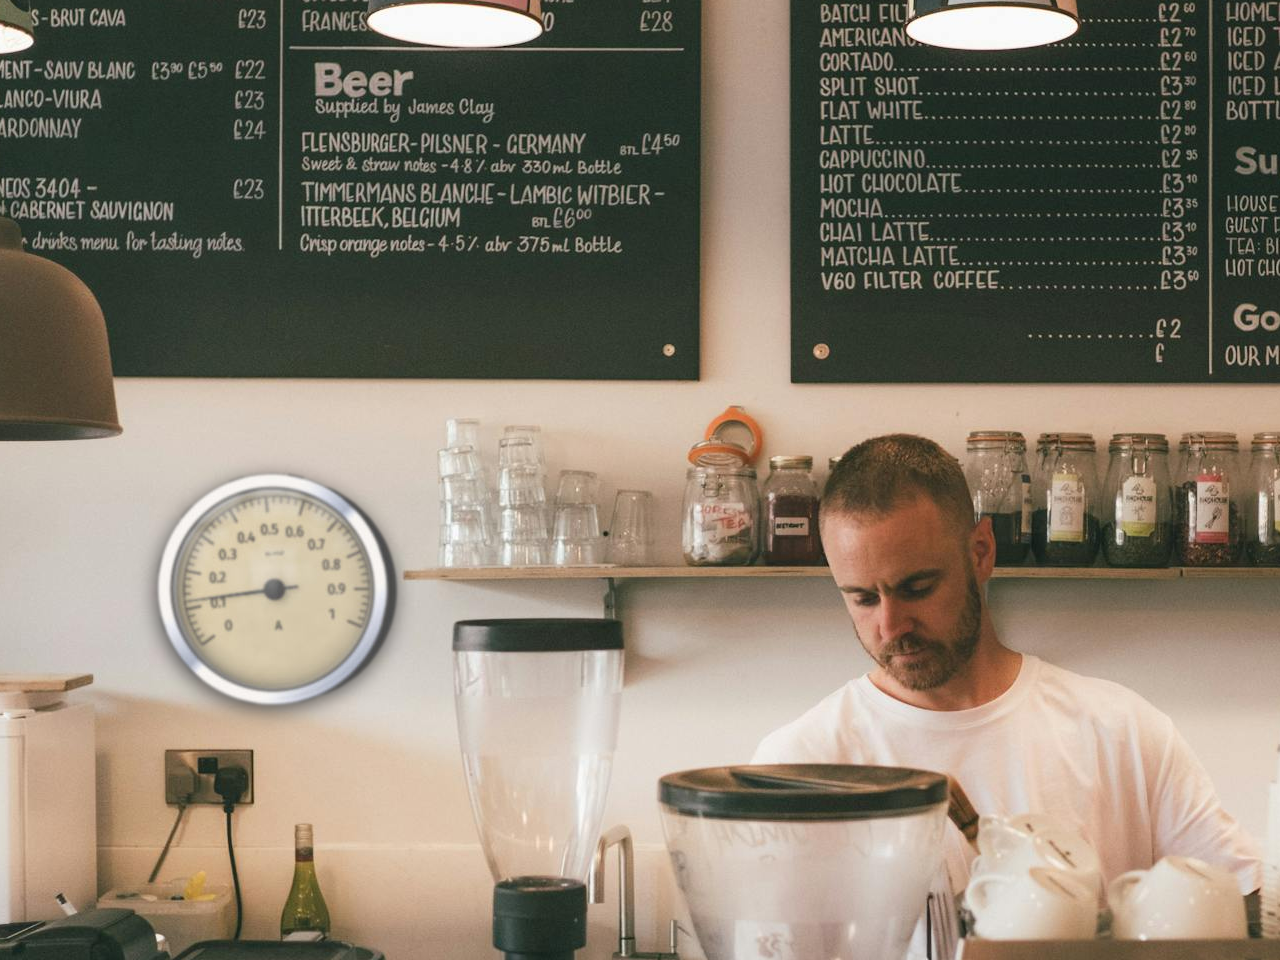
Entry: 0.12A
